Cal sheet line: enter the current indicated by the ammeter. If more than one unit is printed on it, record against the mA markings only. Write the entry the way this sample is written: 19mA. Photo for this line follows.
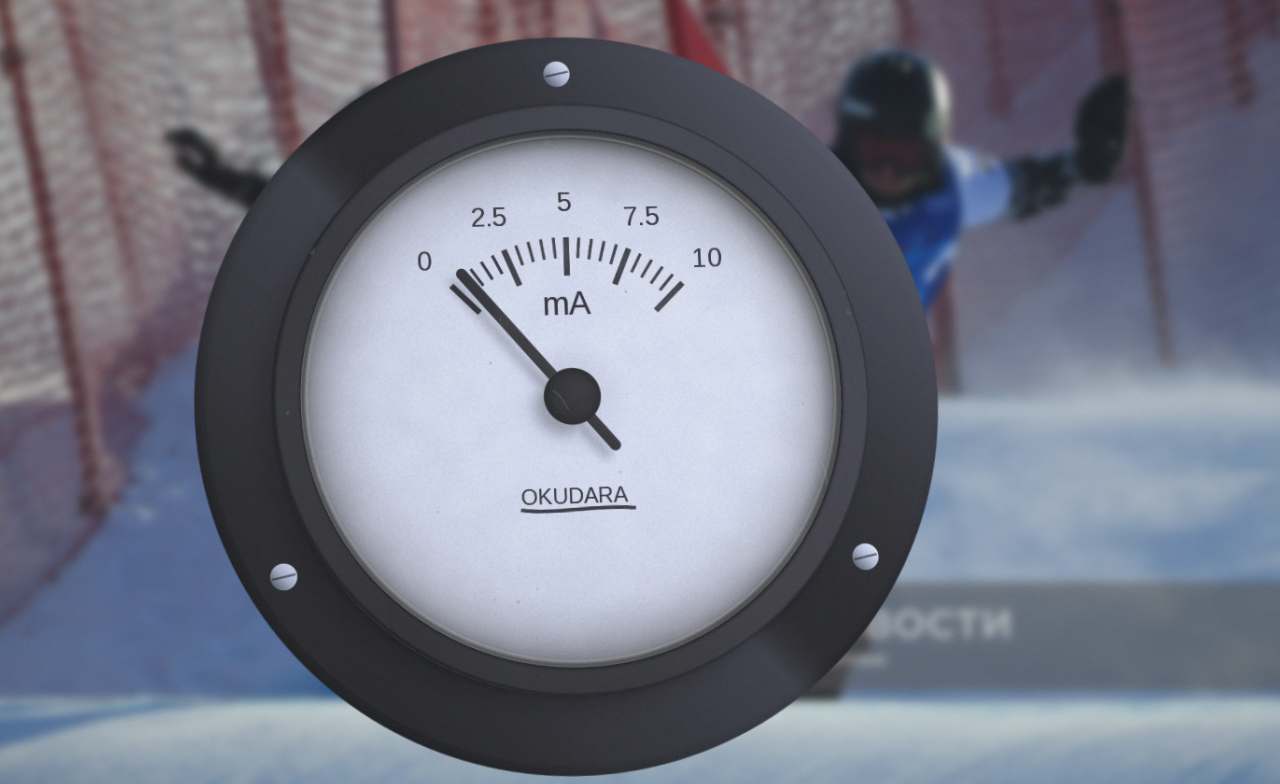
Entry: 0.5mA
